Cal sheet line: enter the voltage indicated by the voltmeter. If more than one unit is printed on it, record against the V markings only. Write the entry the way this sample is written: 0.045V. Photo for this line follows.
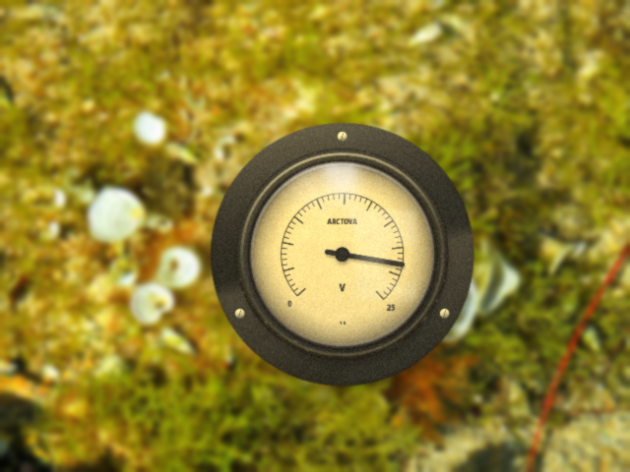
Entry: 21.5V
